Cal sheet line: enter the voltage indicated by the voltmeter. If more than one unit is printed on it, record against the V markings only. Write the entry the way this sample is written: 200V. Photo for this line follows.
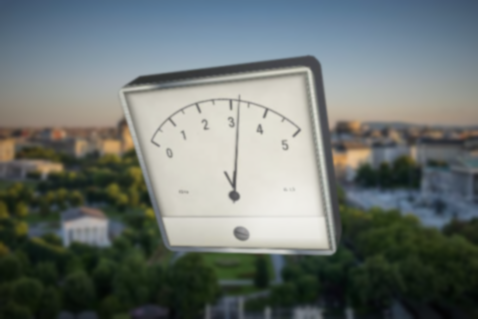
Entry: 3.25V
